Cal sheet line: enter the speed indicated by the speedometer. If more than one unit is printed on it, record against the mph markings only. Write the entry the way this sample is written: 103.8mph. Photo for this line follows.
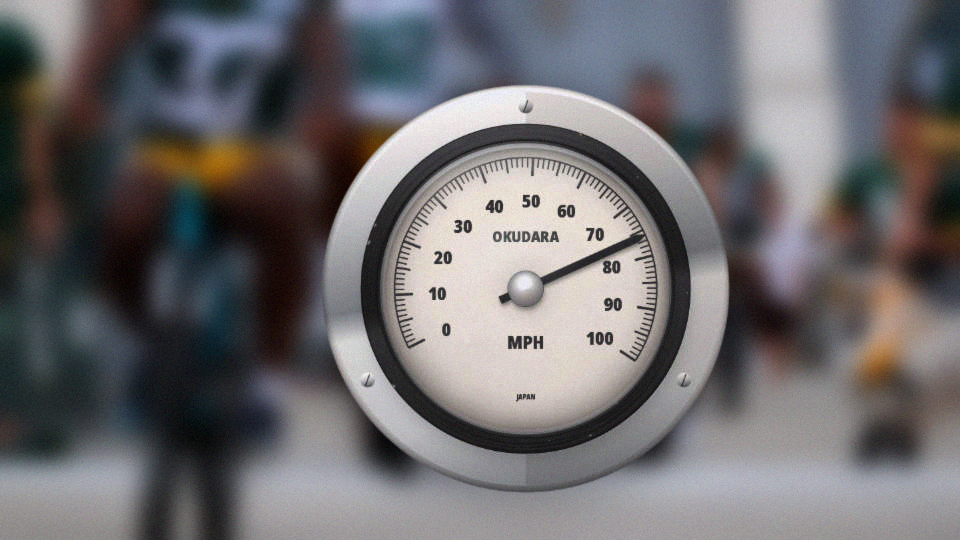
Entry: 76mph
